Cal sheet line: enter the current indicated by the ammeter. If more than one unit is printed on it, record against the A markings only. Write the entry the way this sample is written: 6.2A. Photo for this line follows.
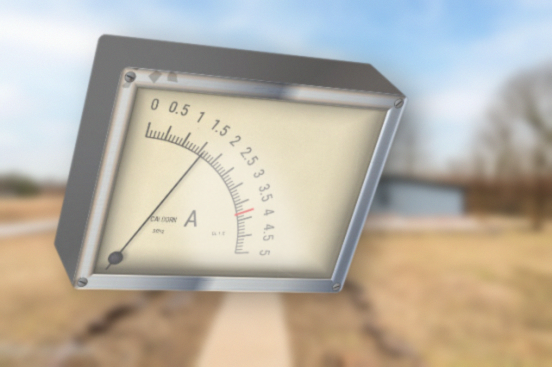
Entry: 1.5A
